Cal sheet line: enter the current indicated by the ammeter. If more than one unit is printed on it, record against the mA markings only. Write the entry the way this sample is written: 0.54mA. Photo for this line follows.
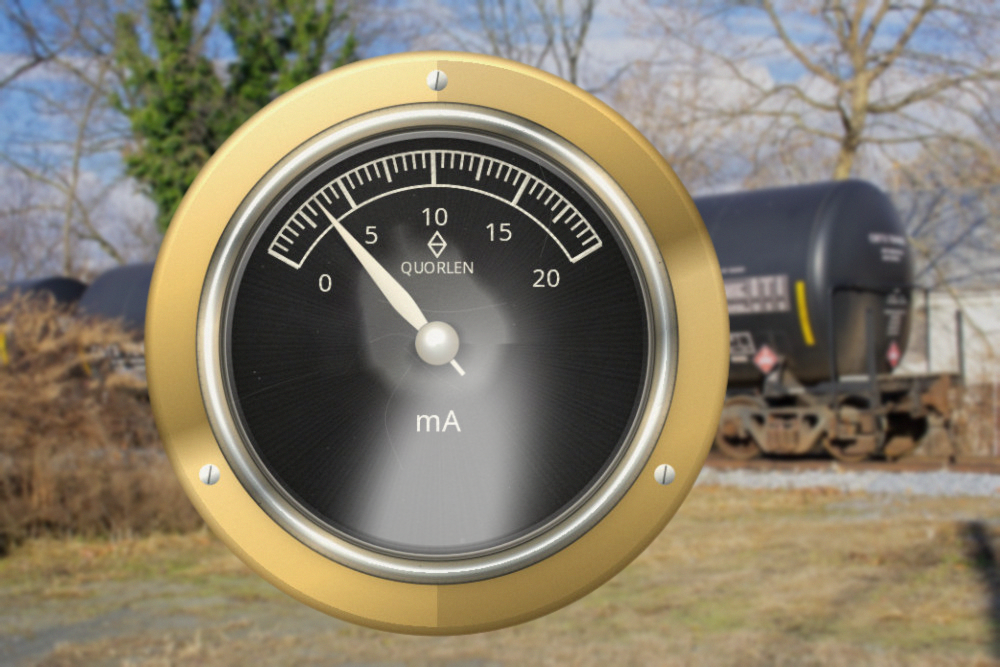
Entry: 3.5mA
